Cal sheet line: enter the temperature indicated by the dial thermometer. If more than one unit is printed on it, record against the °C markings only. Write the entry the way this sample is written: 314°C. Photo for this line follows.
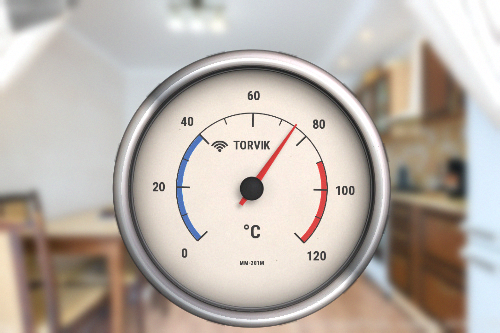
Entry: 75°C
